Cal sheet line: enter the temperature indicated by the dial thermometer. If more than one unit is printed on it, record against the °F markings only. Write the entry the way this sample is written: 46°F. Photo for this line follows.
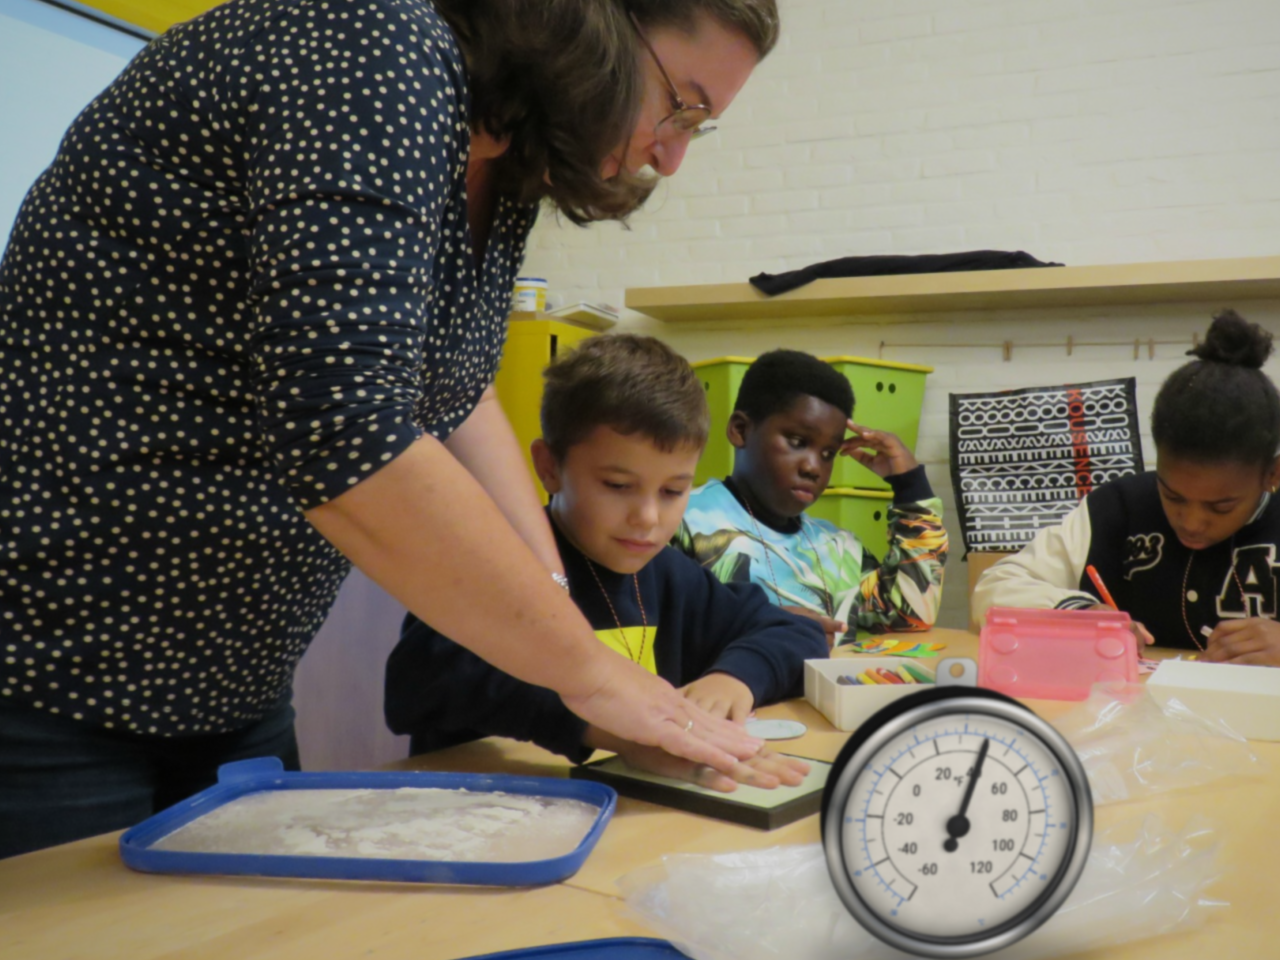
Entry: 40°F
